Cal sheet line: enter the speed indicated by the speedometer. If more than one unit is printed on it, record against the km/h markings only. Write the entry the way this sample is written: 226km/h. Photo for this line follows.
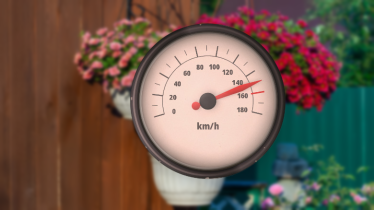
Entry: 150km/h
